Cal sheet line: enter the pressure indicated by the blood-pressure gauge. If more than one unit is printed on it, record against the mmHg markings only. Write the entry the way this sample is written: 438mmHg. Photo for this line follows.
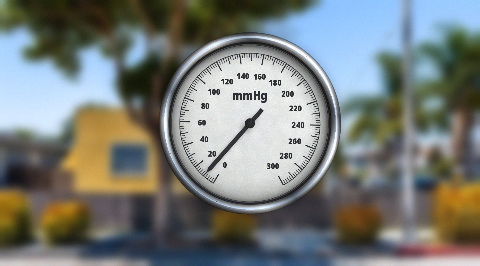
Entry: 10mmHg
